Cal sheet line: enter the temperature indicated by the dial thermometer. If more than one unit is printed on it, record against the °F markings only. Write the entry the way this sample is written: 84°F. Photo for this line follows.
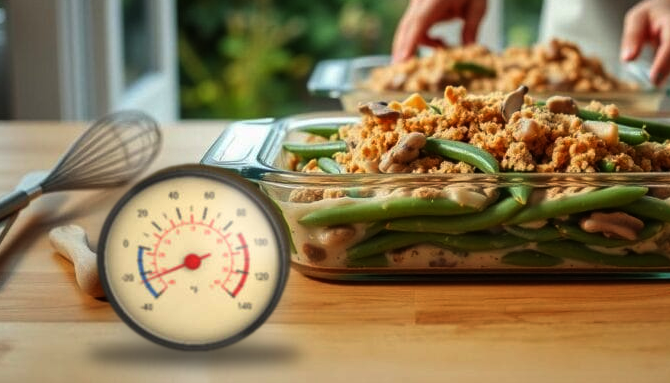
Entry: -25°F
